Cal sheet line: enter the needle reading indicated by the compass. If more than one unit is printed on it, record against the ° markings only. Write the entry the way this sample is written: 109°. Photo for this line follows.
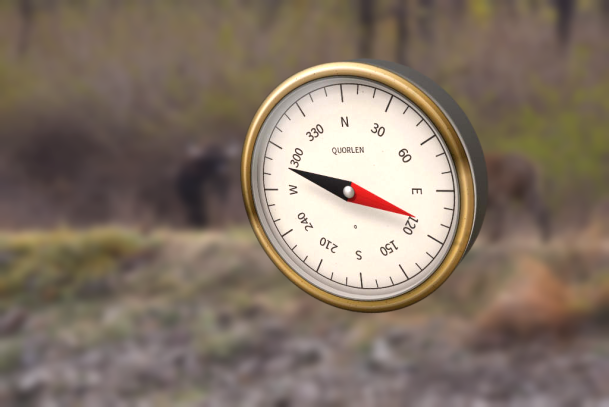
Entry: 110°
